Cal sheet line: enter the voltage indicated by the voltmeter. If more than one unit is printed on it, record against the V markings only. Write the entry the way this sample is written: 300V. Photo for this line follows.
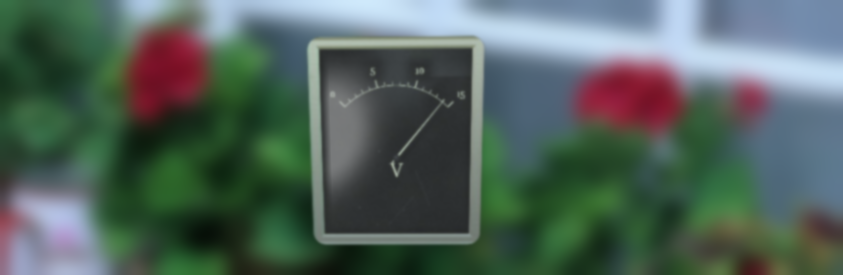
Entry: 14V
